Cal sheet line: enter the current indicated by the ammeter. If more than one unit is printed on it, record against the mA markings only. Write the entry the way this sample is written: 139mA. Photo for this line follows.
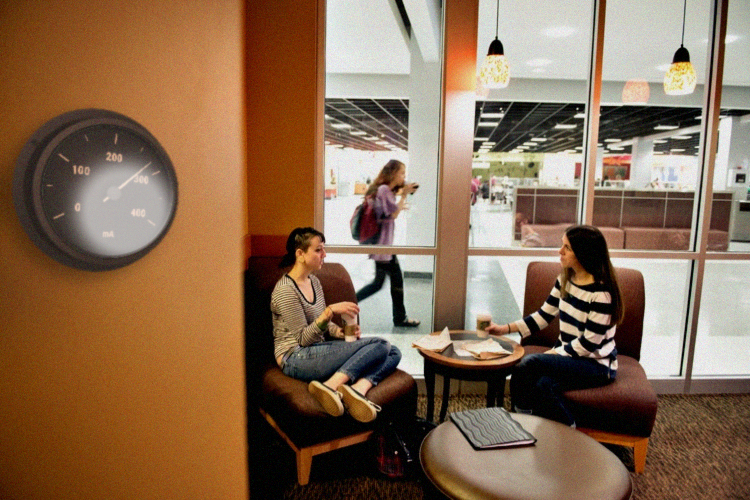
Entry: 275mA
